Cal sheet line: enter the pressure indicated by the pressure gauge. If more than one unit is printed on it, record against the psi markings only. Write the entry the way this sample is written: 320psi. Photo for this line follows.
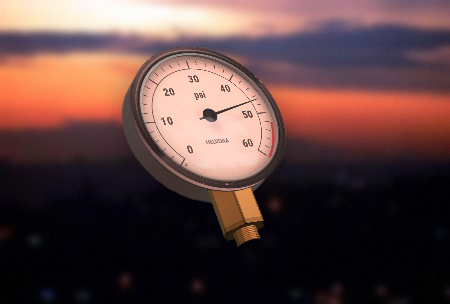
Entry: 47psi
